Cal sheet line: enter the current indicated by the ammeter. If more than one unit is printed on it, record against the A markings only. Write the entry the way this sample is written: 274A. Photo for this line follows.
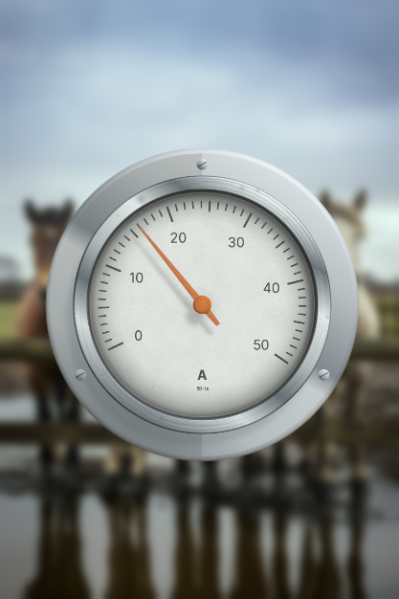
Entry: 16A
